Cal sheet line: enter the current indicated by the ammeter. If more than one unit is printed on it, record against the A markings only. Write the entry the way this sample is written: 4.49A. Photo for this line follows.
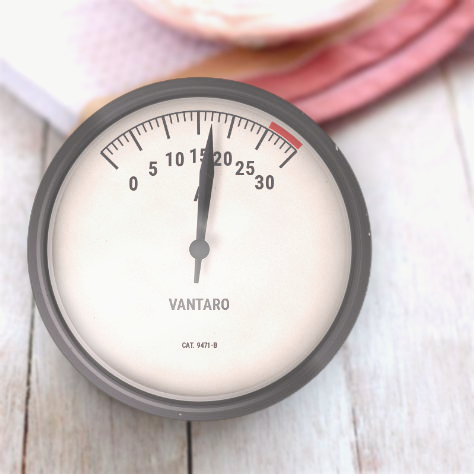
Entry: 17A
